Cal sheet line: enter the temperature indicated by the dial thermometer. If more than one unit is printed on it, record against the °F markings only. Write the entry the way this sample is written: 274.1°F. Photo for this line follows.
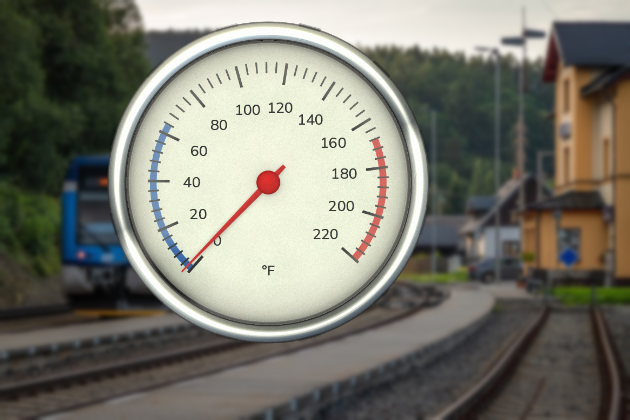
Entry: 2°F
